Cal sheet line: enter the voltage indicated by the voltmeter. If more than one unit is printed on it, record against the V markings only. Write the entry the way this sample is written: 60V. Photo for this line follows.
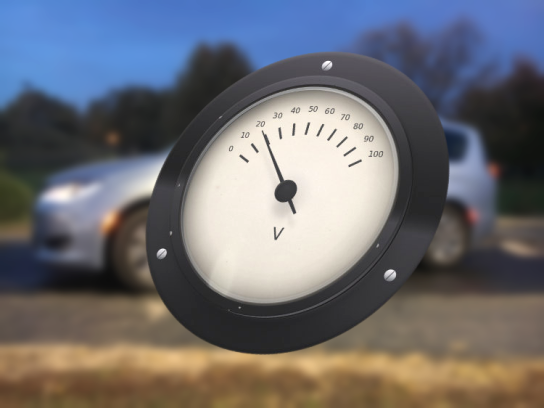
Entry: 20V
